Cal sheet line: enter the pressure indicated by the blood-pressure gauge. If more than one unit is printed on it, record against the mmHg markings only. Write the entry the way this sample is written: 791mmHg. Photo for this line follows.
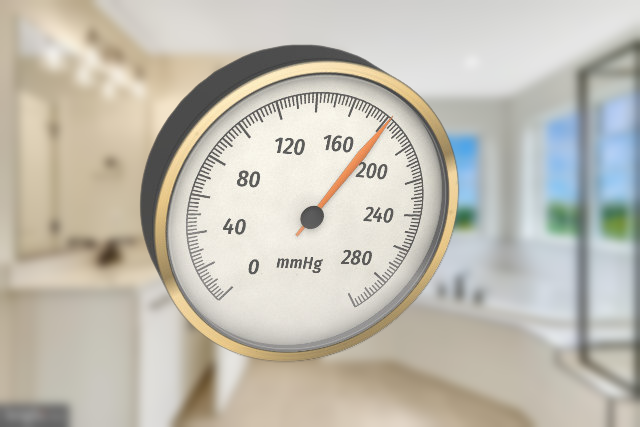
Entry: 180mmHg
